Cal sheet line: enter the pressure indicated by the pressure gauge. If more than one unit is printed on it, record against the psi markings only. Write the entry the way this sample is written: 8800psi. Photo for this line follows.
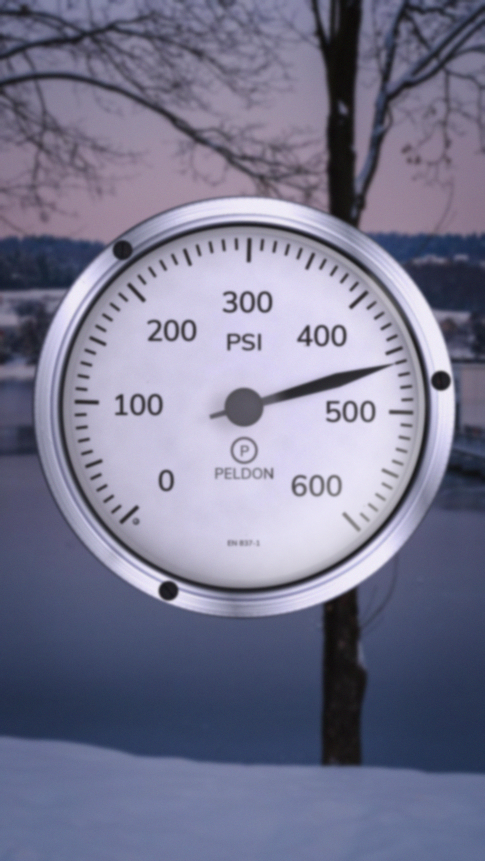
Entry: 460psi
